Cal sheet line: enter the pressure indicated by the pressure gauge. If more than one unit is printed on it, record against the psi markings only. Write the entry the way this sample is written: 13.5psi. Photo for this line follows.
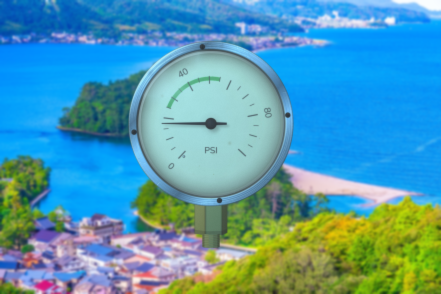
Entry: 17.5psi
